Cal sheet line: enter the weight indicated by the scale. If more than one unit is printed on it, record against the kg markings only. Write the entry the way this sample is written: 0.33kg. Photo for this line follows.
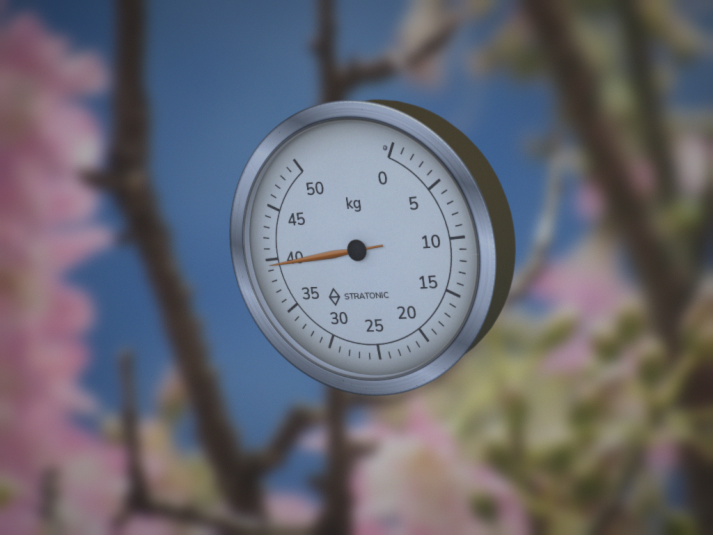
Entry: 39.5kg
